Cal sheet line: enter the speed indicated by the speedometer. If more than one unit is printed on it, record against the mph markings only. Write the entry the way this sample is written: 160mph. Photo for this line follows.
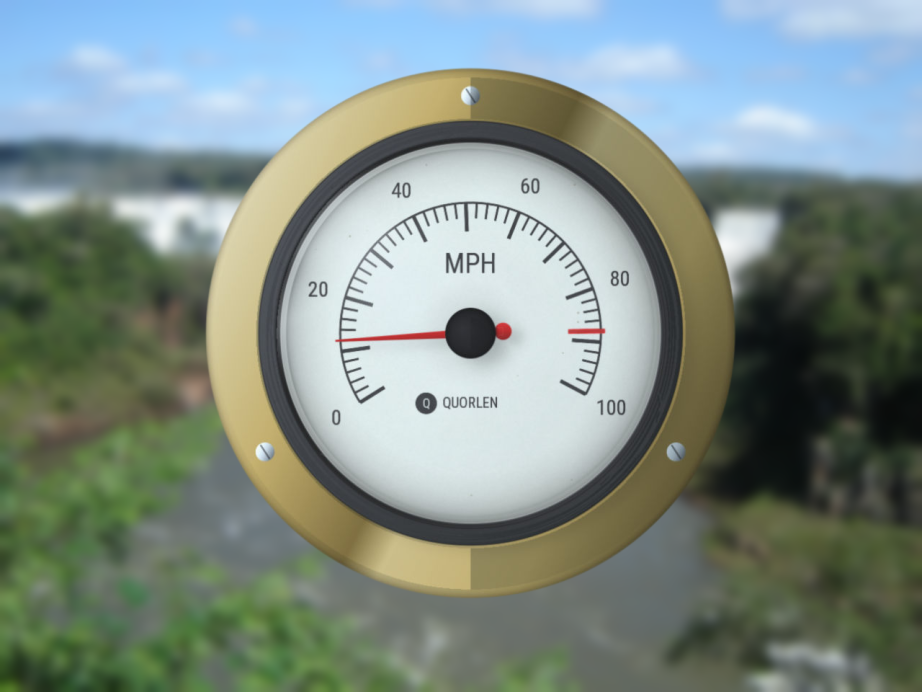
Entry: 12mph
